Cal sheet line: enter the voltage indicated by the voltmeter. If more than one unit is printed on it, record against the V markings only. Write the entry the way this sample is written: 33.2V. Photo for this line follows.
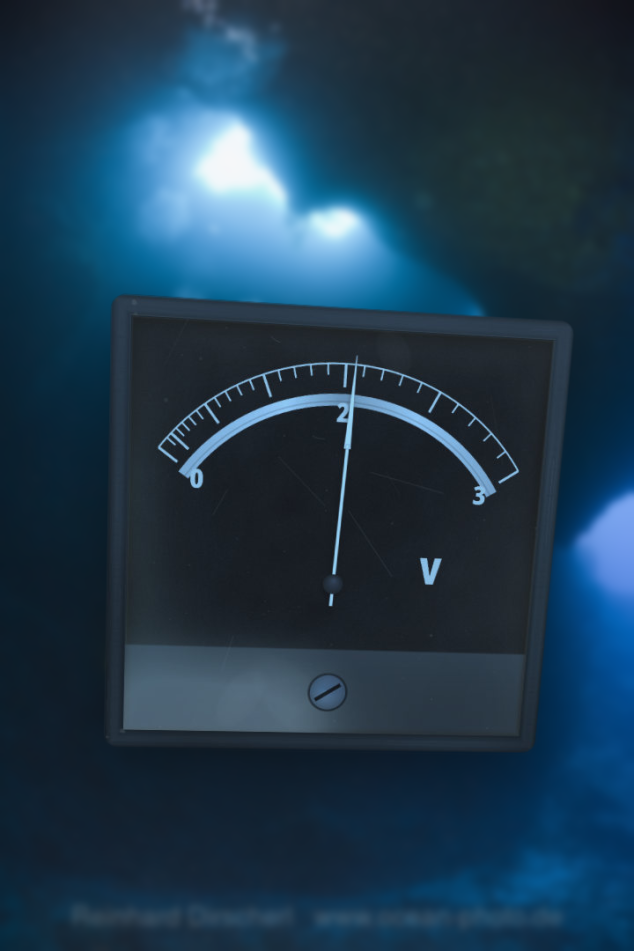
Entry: 2.05V
